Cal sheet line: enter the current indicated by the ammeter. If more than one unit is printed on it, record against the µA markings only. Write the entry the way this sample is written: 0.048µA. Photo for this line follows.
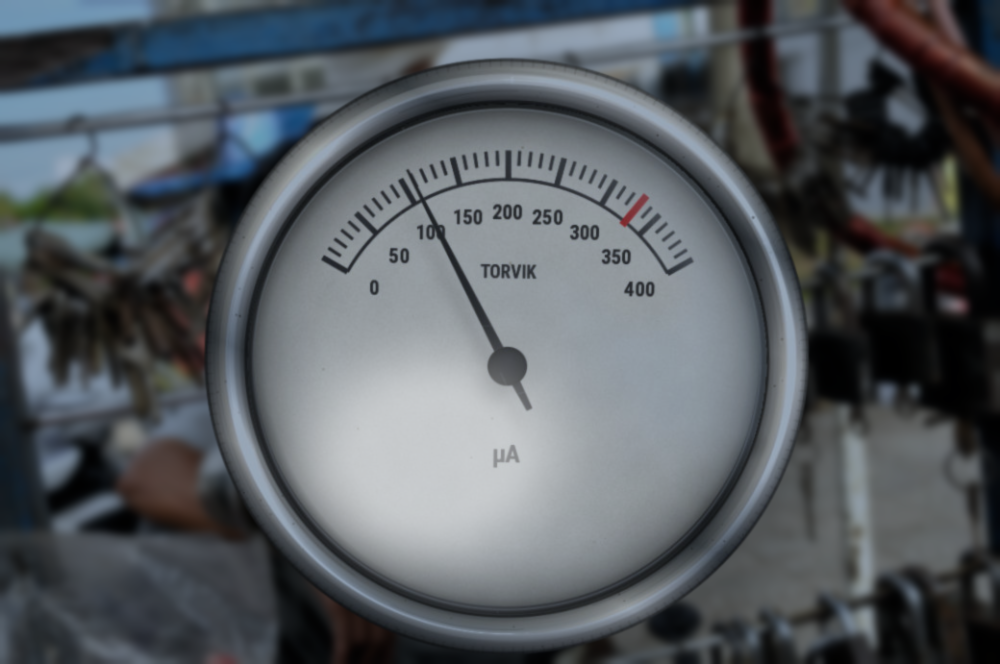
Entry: 110µA
